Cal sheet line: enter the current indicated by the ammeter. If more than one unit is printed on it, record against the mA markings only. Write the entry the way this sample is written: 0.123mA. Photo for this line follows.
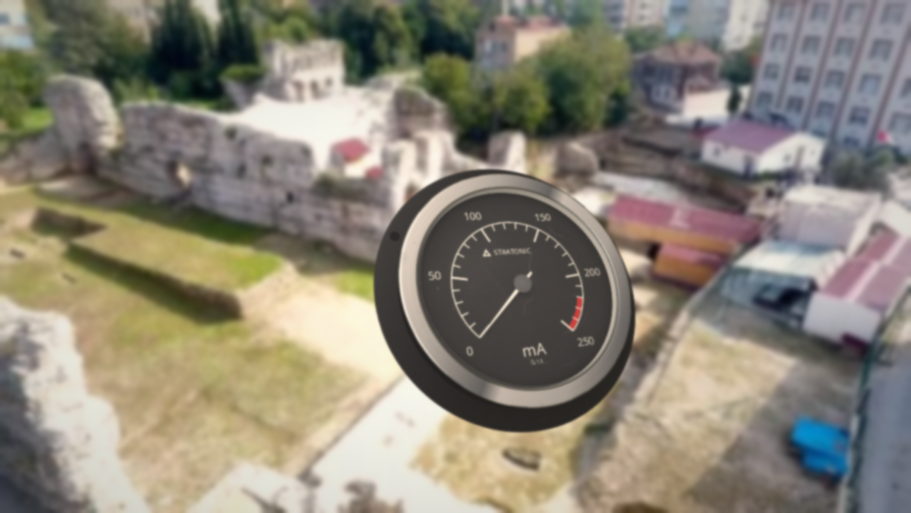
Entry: 0mA
